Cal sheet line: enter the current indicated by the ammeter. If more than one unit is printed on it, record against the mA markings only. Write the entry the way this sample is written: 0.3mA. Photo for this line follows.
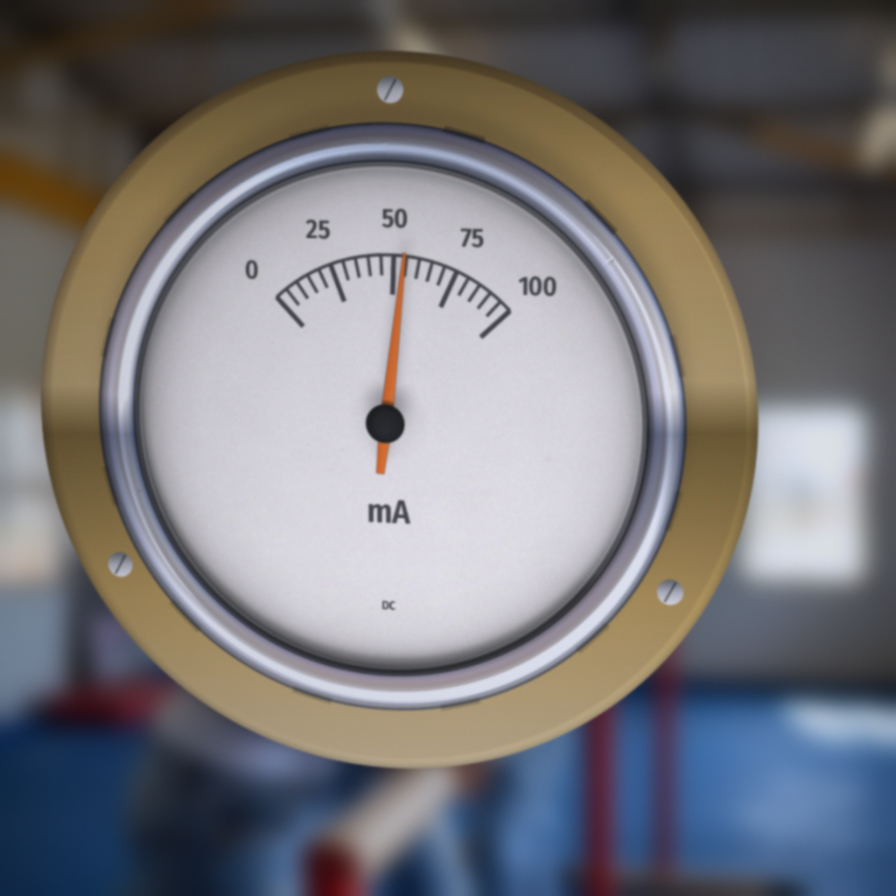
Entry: 55mA
